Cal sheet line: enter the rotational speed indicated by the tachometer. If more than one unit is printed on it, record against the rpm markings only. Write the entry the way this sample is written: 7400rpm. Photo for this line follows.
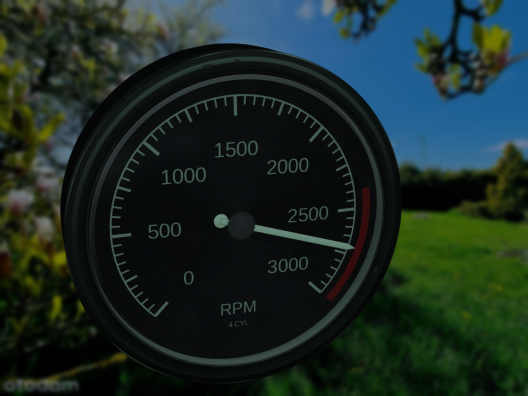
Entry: 2700rpm
